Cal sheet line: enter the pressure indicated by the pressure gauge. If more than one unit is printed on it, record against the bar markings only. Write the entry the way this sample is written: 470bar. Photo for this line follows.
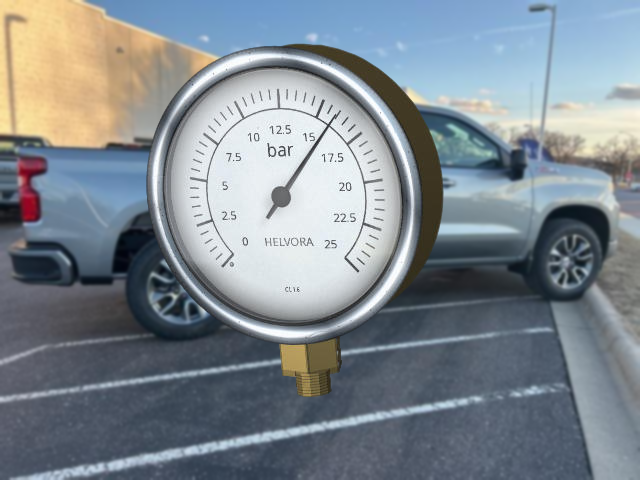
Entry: 16bar
